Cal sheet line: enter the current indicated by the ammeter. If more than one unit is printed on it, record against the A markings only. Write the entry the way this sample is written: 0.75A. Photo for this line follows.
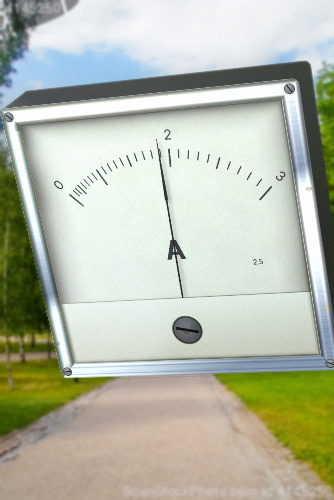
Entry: 1.9A
